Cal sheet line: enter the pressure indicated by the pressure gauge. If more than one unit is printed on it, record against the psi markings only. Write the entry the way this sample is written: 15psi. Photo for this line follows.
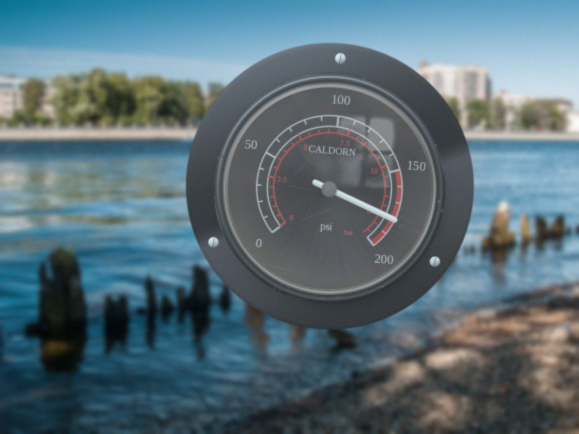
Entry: 180psi
